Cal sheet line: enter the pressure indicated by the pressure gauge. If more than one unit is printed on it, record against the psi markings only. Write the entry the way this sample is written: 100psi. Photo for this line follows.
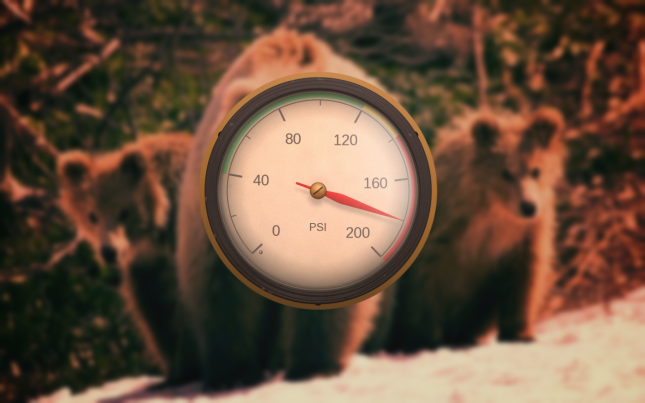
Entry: 180psi
